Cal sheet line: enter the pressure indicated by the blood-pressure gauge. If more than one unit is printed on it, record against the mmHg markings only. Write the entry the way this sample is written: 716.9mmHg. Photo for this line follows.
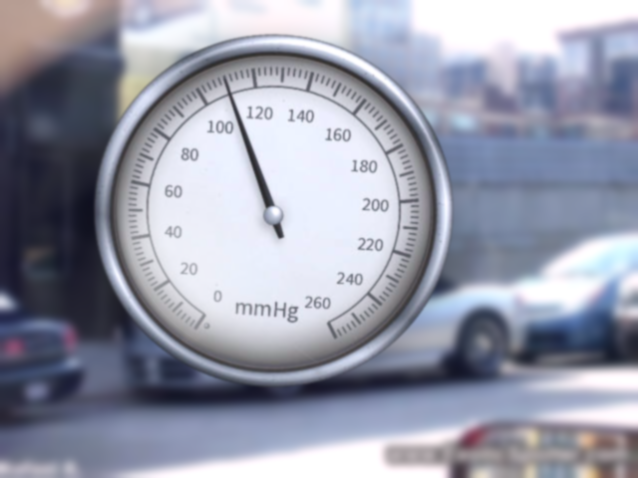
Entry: 110mmHg
